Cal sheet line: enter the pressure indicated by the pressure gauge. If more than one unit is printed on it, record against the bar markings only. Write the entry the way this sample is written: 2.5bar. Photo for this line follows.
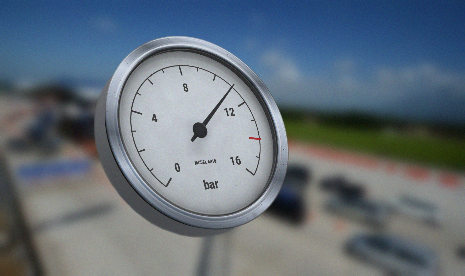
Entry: 11bar
